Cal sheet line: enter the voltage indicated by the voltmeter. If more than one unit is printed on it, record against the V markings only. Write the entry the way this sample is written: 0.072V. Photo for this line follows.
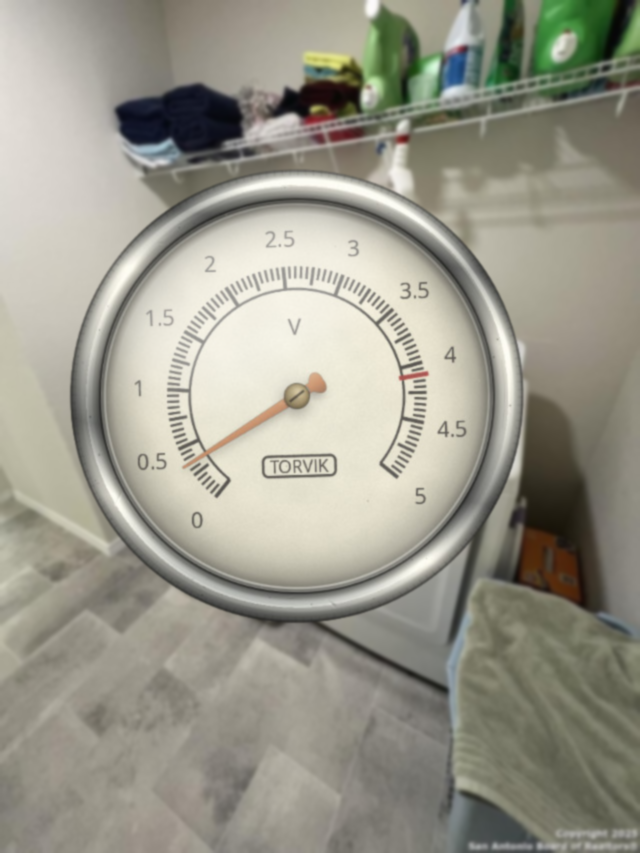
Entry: 0.35V
